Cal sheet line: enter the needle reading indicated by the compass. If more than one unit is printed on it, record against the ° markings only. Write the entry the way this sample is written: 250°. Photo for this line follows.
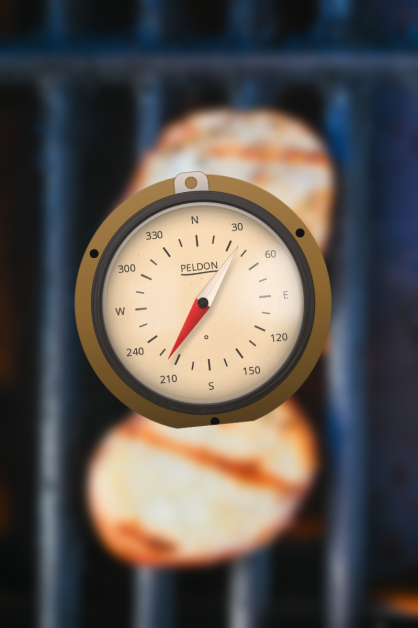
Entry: 217.5°
